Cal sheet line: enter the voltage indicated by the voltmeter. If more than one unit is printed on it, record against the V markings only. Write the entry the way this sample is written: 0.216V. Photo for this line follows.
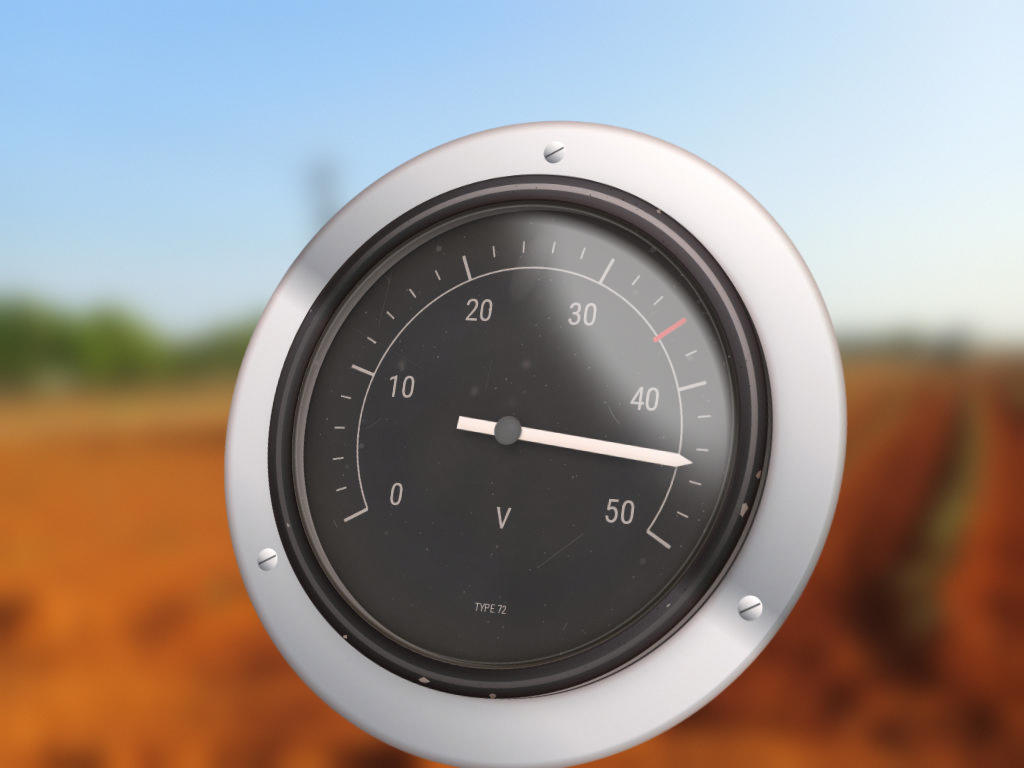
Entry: 45V
